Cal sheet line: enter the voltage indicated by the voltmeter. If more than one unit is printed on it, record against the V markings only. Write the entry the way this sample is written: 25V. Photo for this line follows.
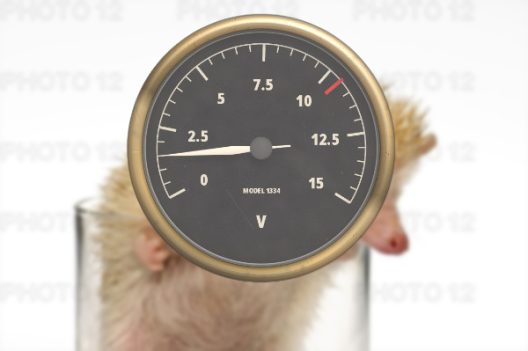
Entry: 1.5V
